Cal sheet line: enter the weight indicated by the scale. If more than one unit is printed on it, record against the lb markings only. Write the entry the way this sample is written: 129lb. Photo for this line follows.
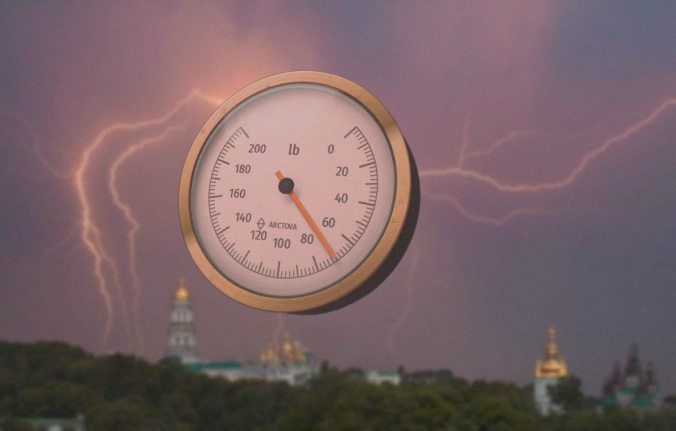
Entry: 70lb
